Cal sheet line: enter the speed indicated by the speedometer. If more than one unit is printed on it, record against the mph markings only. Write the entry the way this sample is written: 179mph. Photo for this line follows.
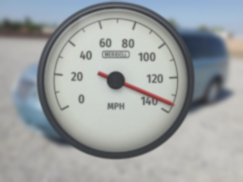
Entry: 135mph
